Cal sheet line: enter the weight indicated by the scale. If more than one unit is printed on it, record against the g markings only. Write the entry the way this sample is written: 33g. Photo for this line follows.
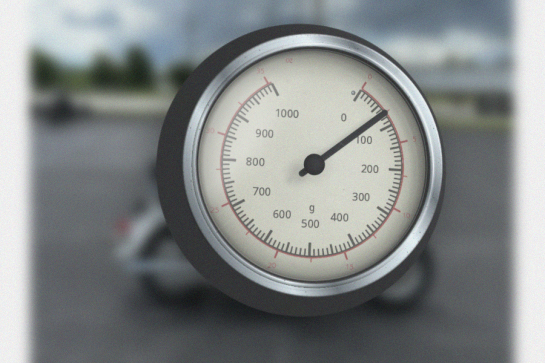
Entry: 70g
